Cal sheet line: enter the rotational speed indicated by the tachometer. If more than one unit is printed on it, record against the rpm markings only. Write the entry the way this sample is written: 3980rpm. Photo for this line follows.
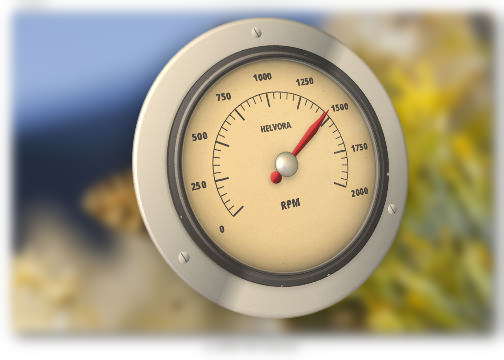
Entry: 1450rpm
